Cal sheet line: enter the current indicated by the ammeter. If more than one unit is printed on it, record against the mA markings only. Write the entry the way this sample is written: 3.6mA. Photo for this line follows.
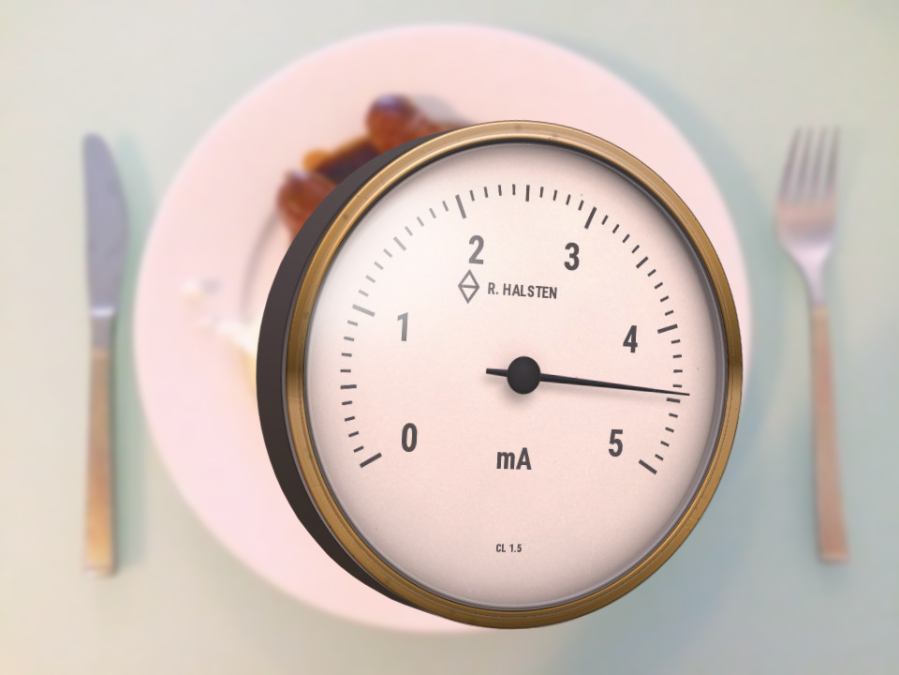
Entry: 4.45mA
